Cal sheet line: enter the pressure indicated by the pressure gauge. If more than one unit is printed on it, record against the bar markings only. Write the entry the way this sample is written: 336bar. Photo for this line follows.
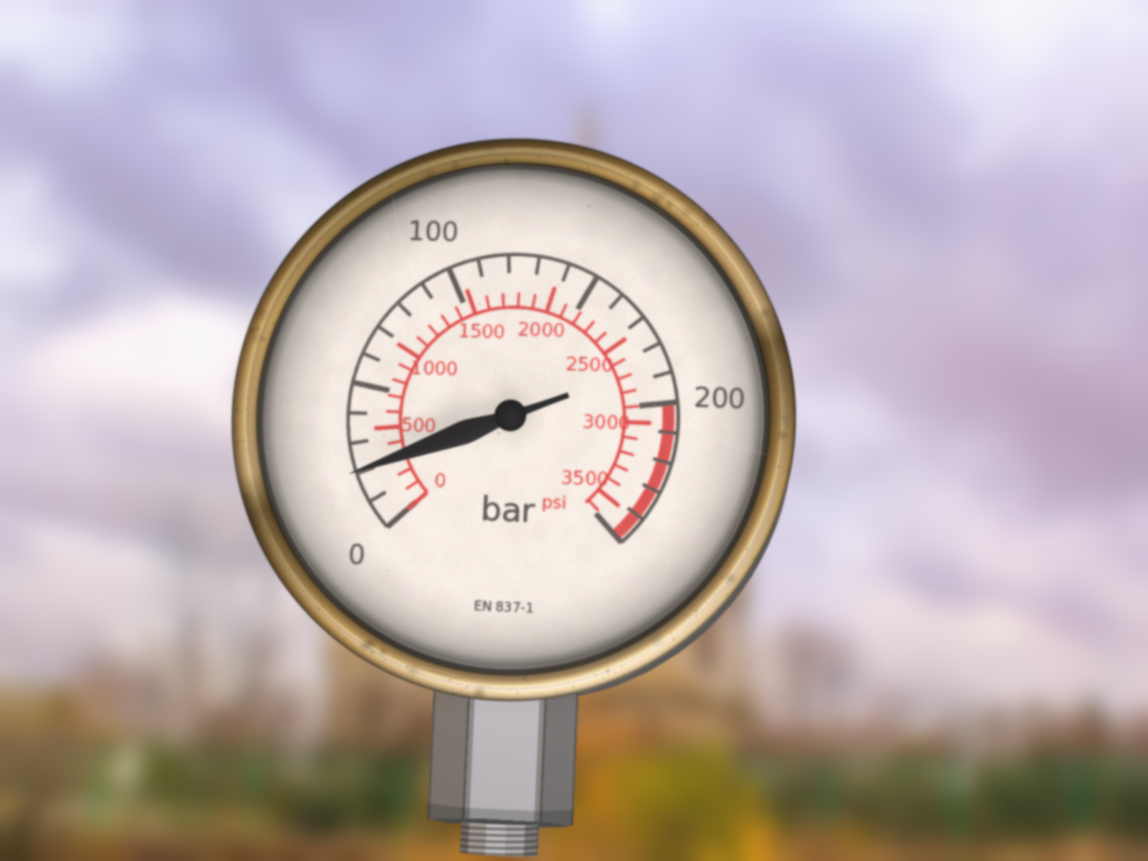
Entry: 20bar
